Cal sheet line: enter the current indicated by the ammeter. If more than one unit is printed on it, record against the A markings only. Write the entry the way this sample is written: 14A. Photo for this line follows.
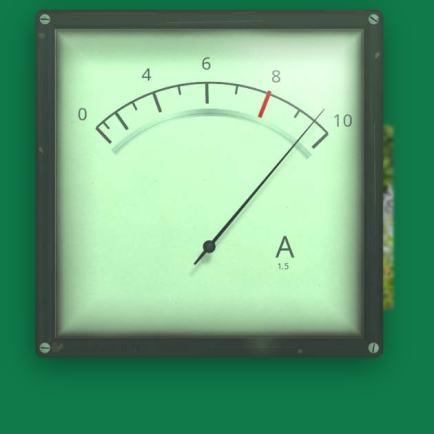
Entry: 9.5A
